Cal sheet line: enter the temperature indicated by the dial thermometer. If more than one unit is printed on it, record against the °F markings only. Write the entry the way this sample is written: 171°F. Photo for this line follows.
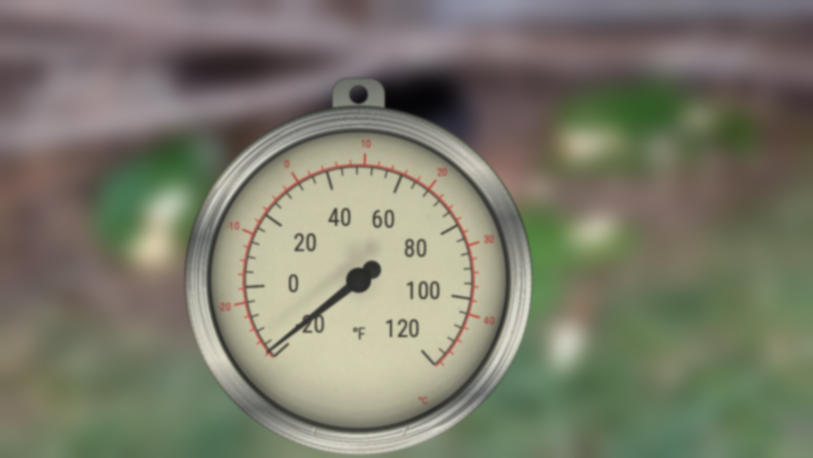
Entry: -18°F
